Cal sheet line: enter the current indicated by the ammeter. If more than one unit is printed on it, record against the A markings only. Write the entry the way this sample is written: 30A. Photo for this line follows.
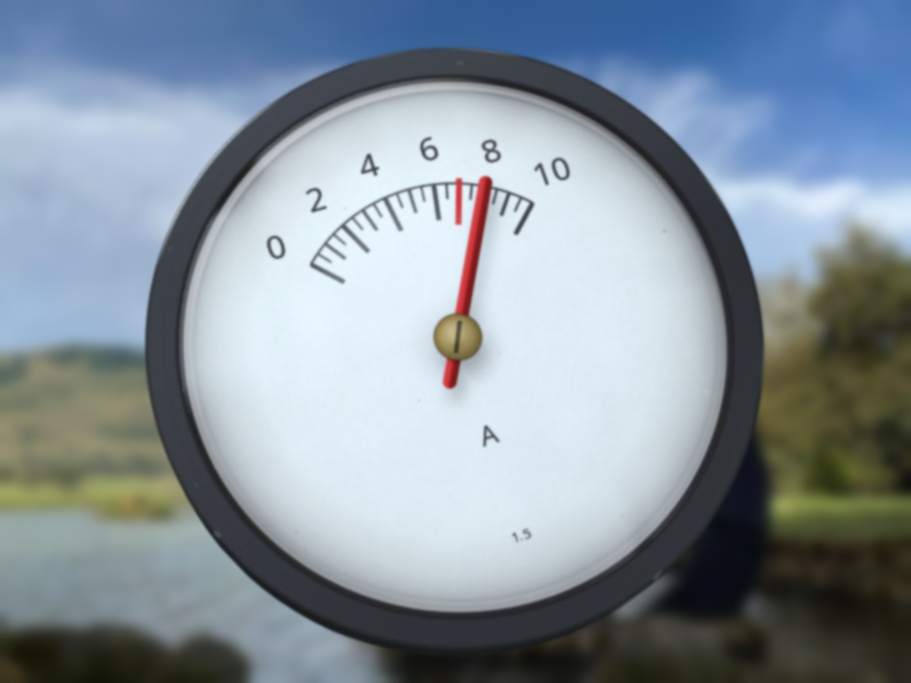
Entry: 8A
